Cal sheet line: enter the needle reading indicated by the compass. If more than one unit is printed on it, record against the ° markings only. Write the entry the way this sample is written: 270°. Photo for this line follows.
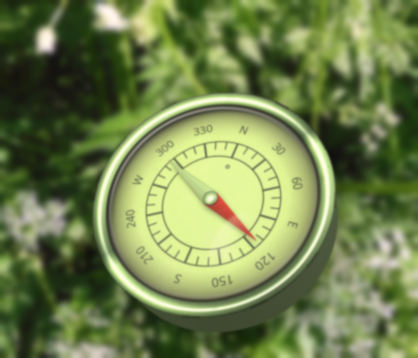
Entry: 115°
